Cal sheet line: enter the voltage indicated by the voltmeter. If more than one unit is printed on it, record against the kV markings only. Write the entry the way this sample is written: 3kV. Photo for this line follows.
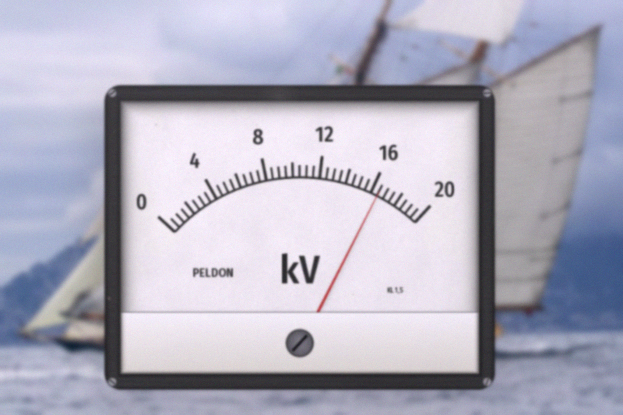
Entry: 16.5kV
